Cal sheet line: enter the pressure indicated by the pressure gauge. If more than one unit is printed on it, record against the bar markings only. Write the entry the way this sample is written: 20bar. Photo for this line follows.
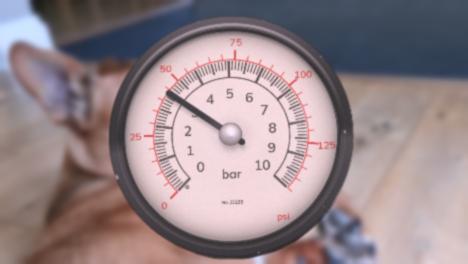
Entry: 3bar
